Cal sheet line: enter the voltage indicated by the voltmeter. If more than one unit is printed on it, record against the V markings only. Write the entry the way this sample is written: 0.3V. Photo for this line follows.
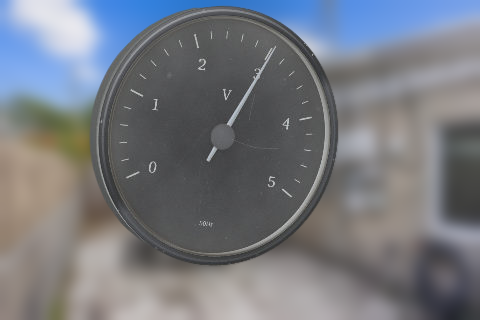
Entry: 3V
